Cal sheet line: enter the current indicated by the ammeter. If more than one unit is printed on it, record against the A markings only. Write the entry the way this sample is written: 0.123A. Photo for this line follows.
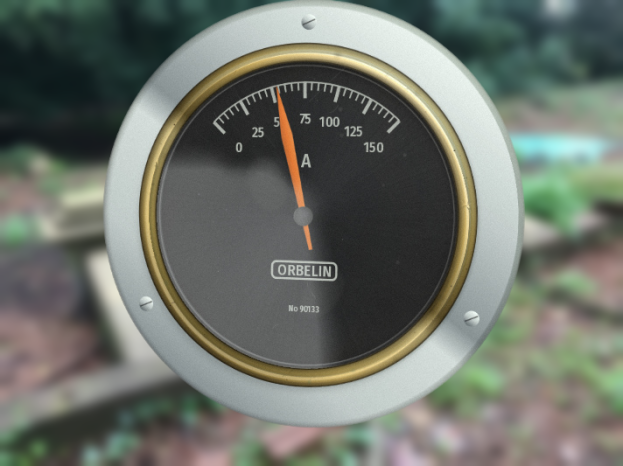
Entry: 55A
